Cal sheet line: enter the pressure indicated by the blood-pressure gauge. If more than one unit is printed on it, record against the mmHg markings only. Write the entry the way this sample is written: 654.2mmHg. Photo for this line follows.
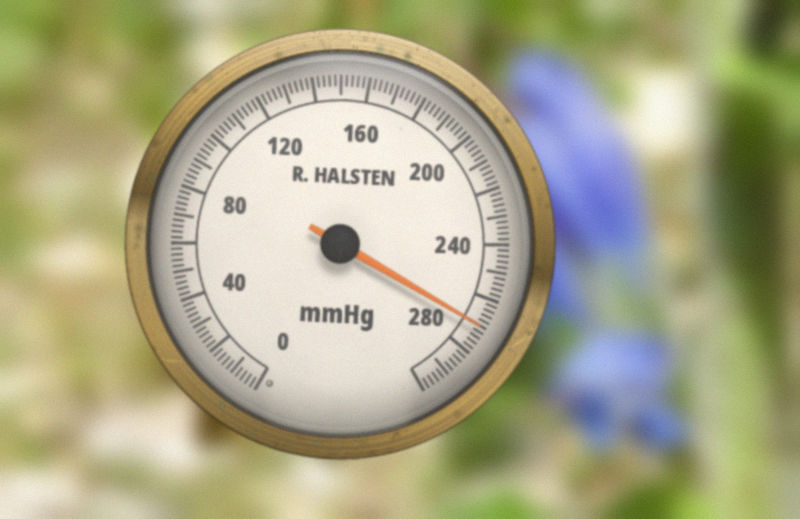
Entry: 270mmHg
